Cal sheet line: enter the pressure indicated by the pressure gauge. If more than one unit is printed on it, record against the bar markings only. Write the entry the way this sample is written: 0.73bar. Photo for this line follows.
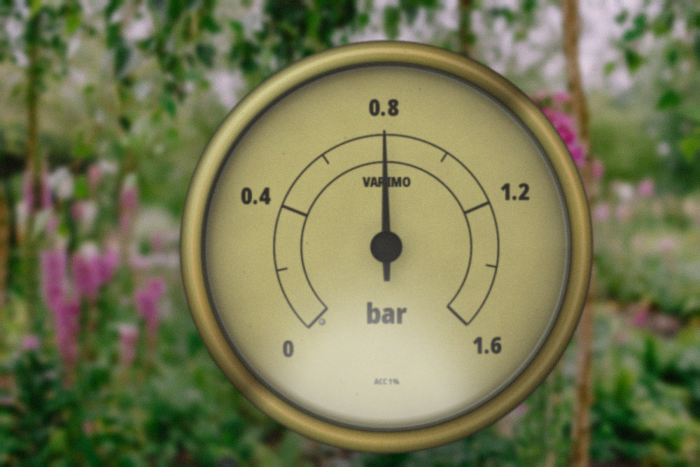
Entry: 0.8bar
